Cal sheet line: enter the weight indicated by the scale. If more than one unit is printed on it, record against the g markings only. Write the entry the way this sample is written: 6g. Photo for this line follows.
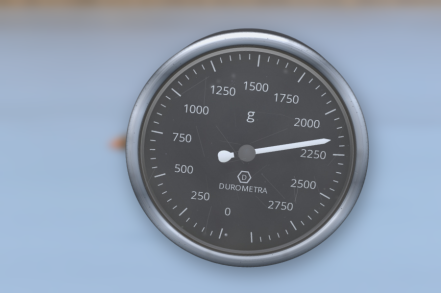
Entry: 2150g
